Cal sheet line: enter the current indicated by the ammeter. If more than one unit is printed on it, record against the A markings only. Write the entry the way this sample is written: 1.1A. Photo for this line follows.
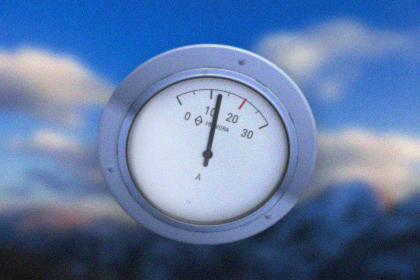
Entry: 12.5A
